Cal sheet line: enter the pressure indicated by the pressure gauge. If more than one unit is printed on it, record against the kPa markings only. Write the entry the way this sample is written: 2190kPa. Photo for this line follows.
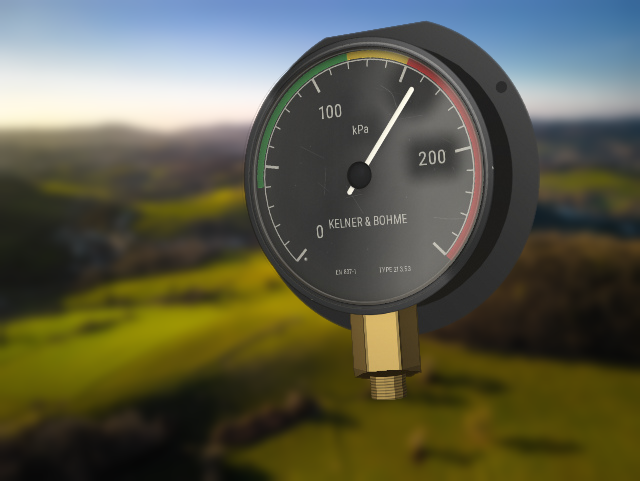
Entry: 160kPa
